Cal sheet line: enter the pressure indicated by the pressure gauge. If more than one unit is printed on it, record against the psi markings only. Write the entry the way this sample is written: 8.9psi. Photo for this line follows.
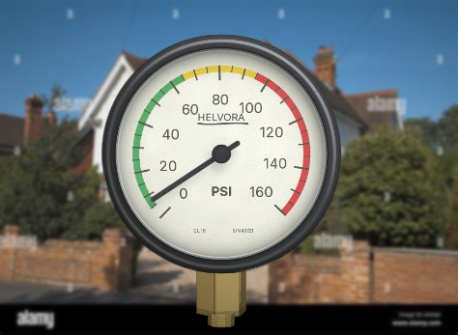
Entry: 7.5psi
